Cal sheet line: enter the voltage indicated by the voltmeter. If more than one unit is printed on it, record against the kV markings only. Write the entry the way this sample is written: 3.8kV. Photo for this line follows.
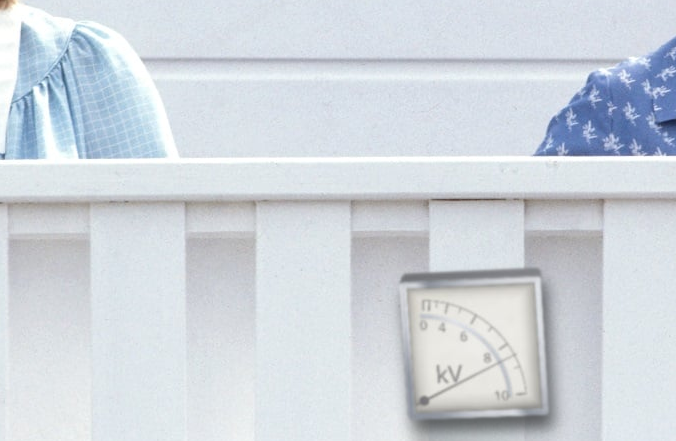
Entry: 8.5kV
